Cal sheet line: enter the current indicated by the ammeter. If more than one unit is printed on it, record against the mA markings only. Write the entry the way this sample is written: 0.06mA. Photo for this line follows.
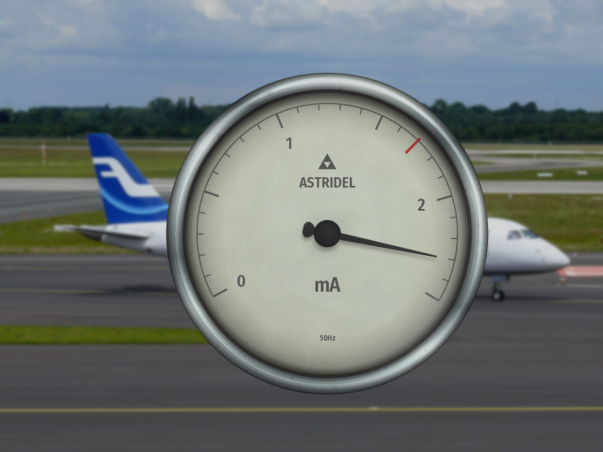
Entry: 2.3mA
